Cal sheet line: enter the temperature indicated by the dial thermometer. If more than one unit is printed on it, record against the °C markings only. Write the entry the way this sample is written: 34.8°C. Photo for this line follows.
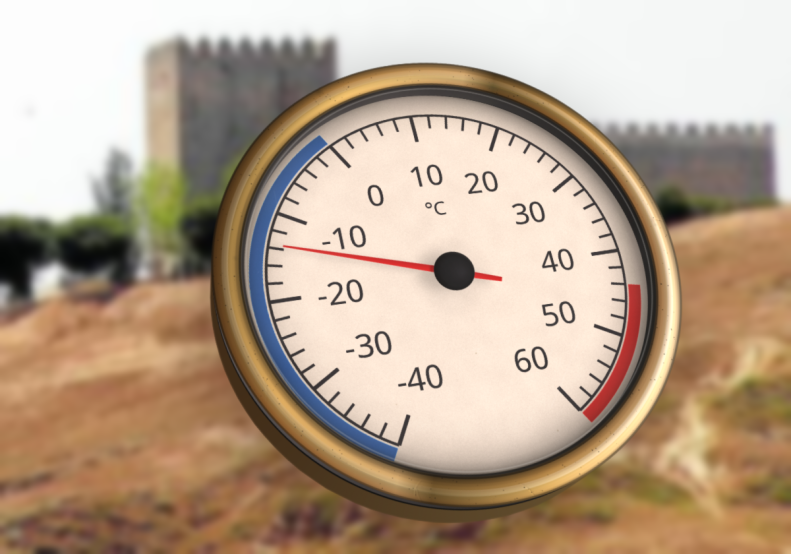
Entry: -14°C
